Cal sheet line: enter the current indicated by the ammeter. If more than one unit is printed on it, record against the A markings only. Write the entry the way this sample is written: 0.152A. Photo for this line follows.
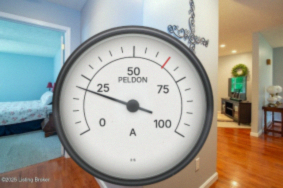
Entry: 20A
